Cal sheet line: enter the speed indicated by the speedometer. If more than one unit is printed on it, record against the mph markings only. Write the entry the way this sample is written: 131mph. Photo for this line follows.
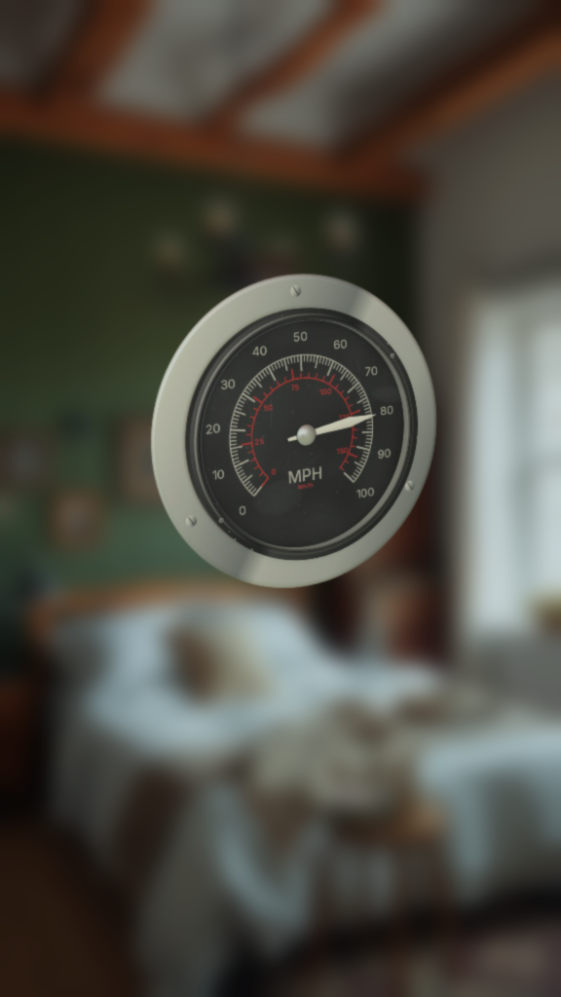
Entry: 80mph
